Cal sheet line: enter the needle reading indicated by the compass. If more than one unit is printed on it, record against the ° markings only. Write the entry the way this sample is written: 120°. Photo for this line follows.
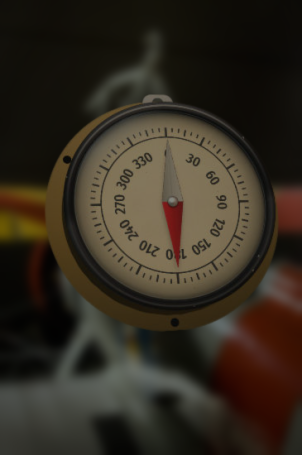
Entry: 180°
